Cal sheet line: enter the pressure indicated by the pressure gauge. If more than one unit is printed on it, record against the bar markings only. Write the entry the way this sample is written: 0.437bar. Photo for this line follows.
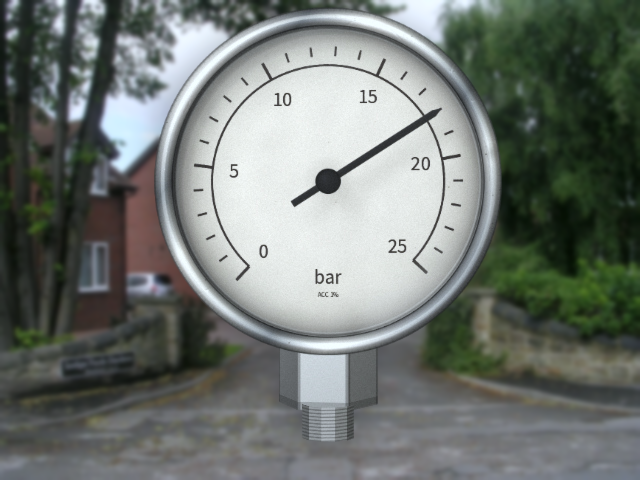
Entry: 18bar
